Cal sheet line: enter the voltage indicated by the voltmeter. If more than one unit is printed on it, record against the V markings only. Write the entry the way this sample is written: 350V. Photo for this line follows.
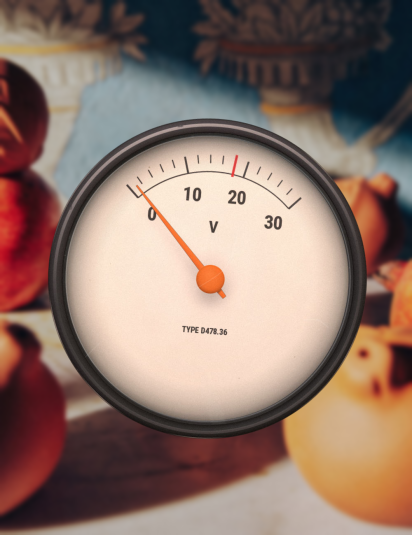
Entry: 1V
